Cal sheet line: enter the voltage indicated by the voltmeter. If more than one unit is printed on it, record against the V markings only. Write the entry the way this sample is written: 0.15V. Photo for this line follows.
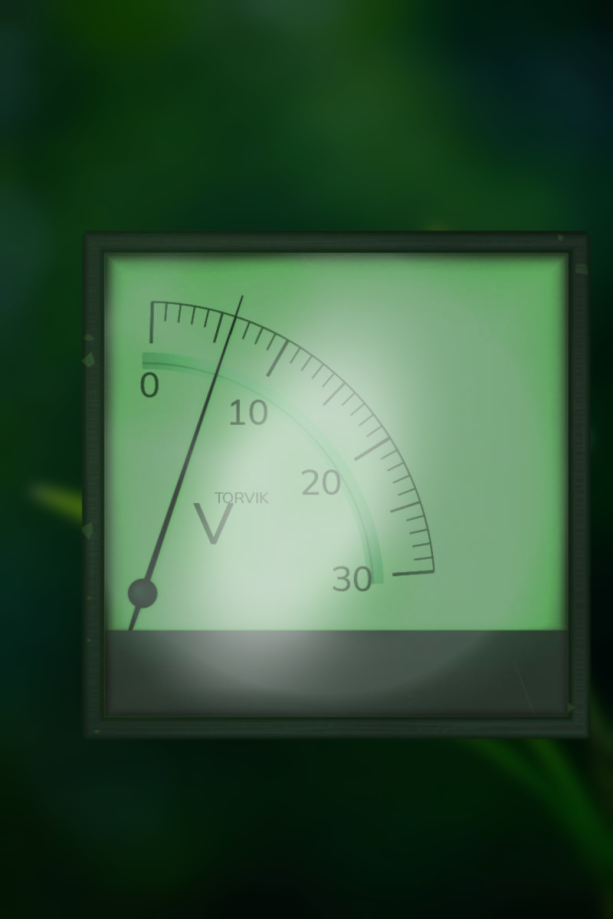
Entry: 6V
